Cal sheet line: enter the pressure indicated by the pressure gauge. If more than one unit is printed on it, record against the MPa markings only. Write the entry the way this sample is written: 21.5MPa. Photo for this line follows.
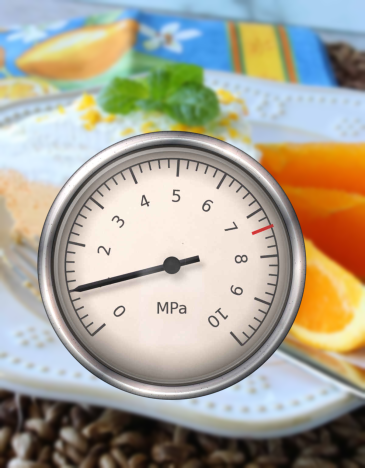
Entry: 1MPa
